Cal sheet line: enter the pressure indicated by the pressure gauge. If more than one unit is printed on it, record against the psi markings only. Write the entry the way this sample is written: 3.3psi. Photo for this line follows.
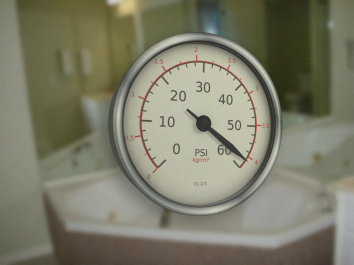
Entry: 58psi
